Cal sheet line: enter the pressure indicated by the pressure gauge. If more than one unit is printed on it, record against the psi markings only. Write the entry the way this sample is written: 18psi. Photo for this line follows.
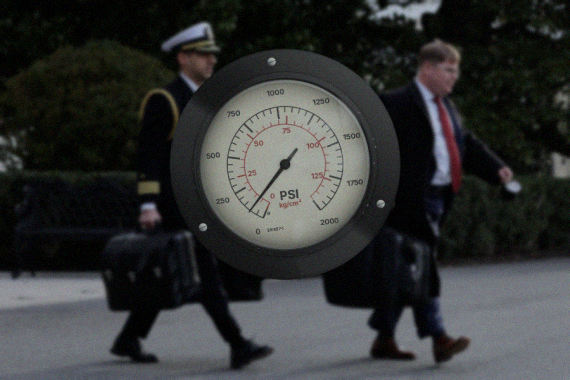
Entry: 100psi
